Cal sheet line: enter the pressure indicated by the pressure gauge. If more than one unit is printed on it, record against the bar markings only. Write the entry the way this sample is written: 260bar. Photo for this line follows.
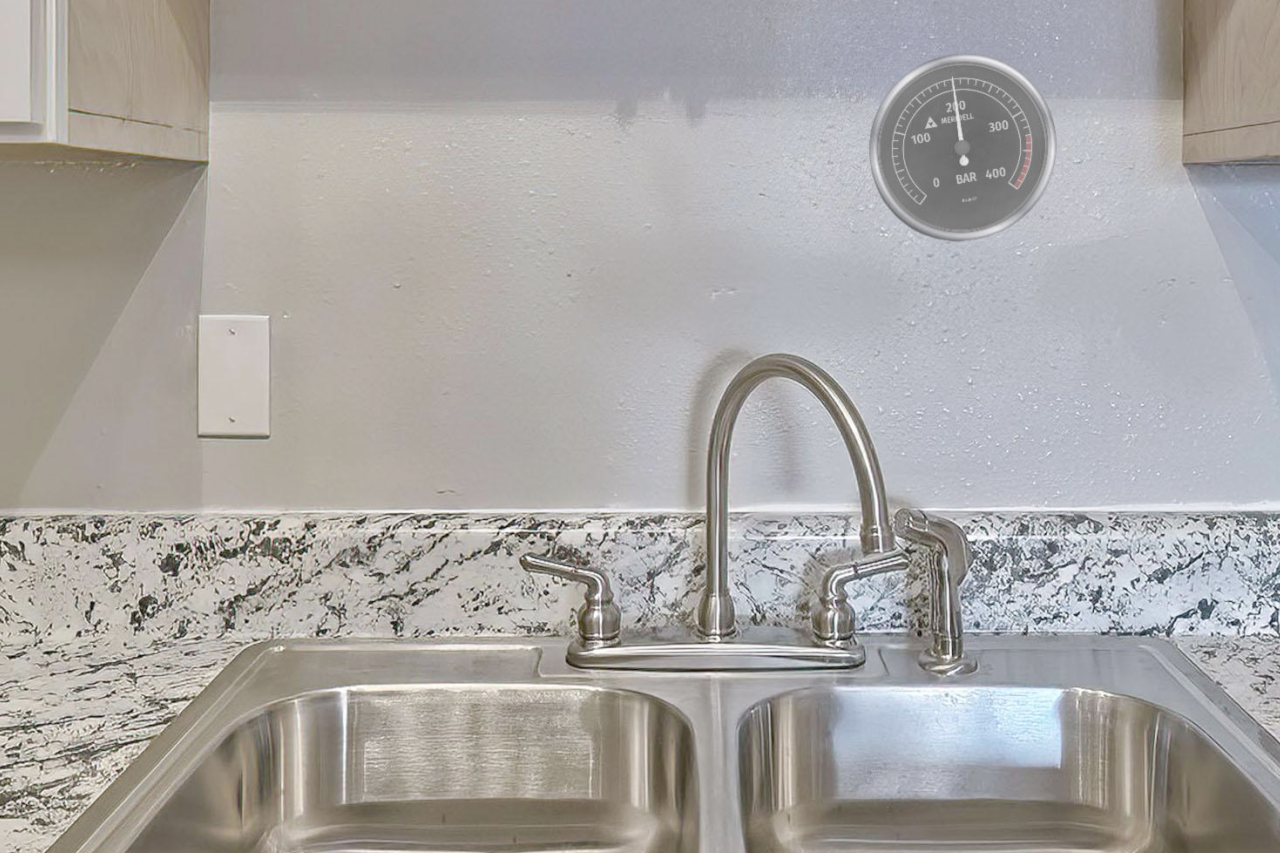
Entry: 200bar
